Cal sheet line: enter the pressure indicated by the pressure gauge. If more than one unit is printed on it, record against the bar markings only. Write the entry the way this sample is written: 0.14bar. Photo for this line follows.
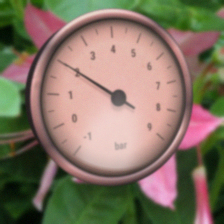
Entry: 2bar
